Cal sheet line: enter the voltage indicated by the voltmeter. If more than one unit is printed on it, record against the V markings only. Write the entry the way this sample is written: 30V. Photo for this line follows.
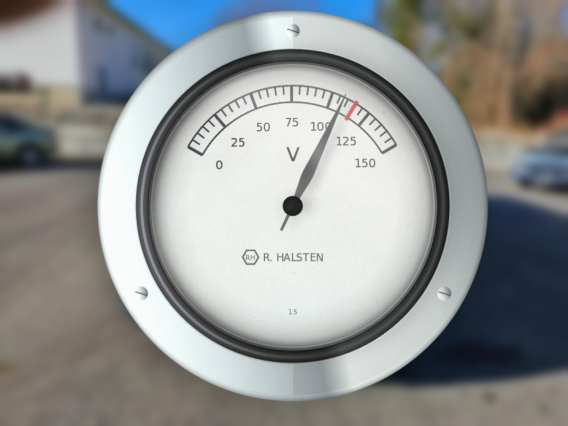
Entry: 107.5V
